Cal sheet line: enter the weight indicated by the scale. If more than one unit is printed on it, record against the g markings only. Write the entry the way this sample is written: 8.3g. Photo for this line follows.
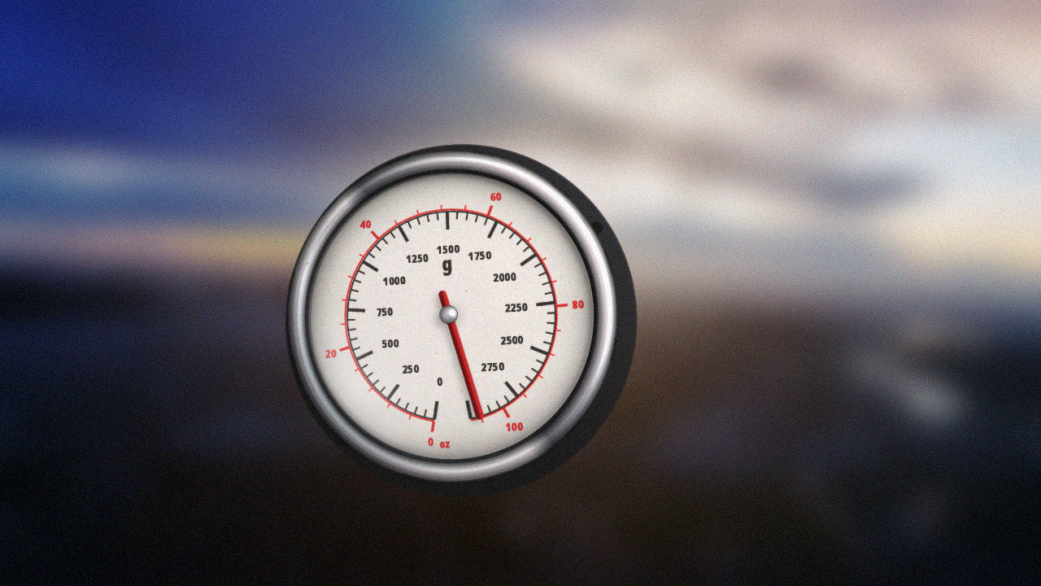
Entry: 2950g
